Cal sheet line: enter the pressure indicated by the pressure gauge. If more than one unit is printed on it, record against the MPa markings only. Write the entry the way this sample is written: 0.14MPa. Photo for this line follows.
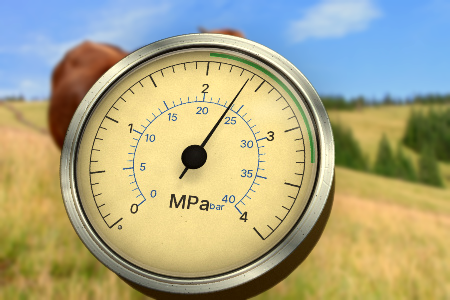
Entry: 2.4MPa
